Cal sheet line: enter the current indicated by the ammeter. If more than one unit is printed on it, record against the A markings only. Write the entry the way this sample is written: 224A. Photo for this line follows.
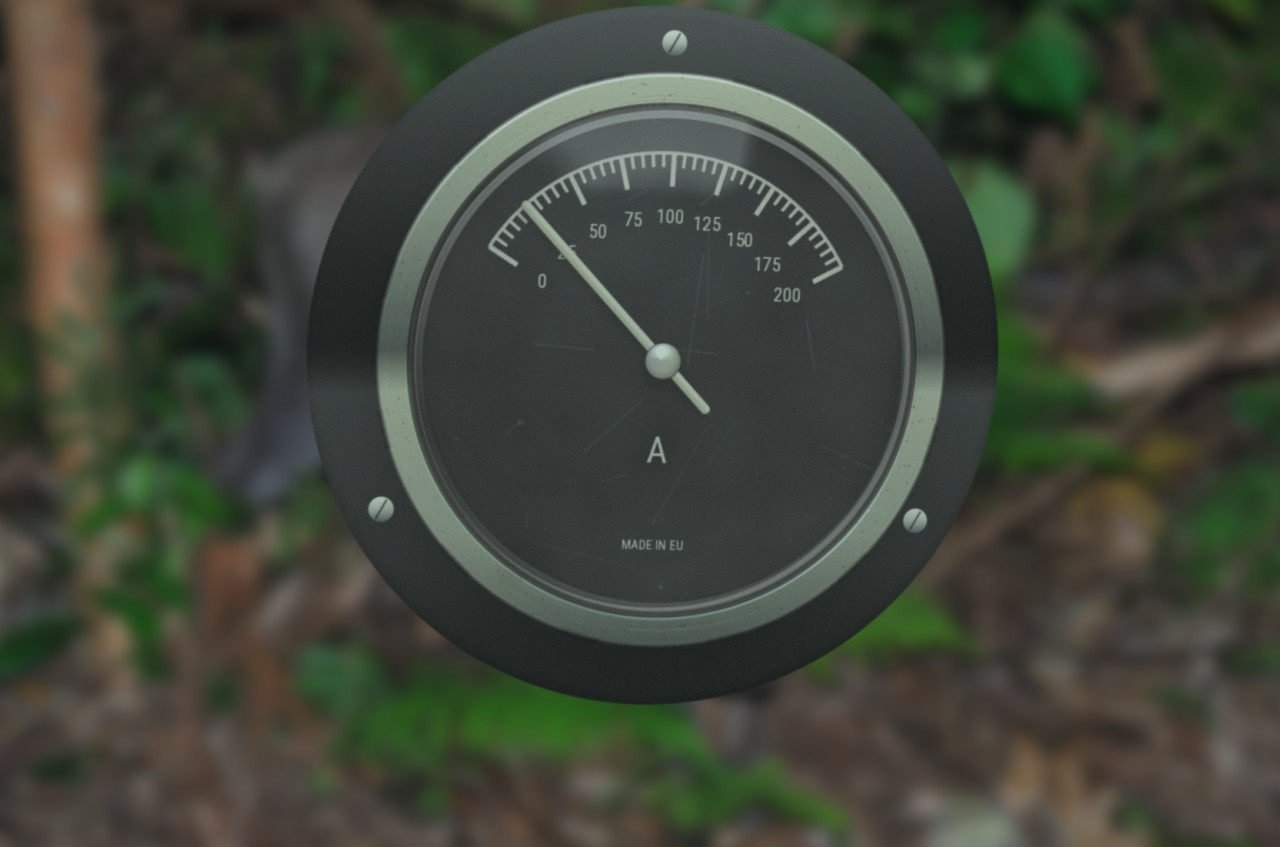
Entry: 25A
